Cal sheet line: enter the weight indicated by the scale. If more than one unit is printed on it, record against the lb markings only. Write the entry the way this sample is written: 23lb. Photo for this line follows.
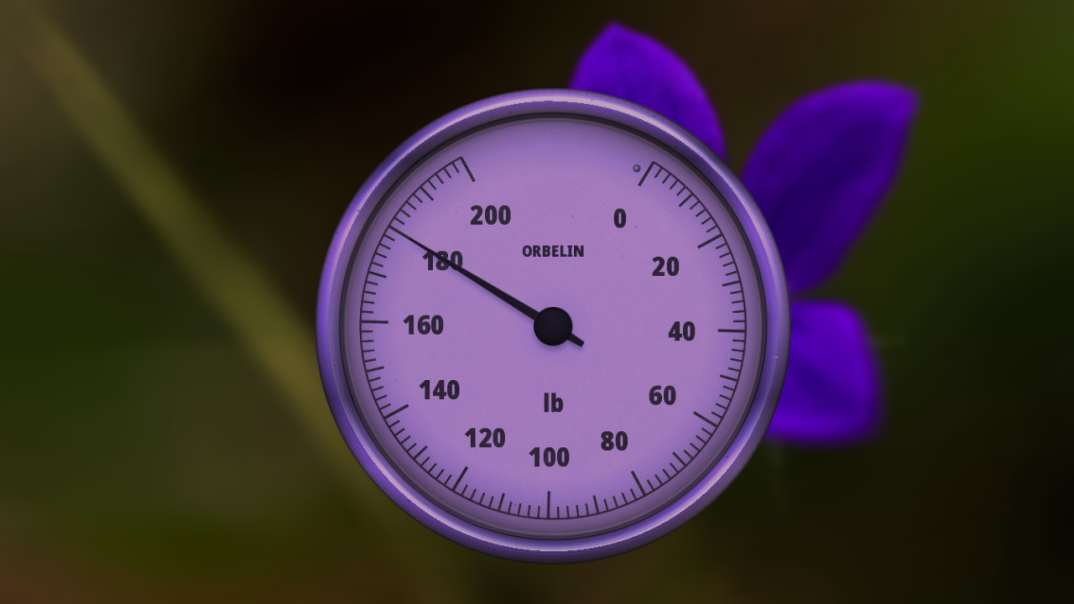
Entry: 180lb
